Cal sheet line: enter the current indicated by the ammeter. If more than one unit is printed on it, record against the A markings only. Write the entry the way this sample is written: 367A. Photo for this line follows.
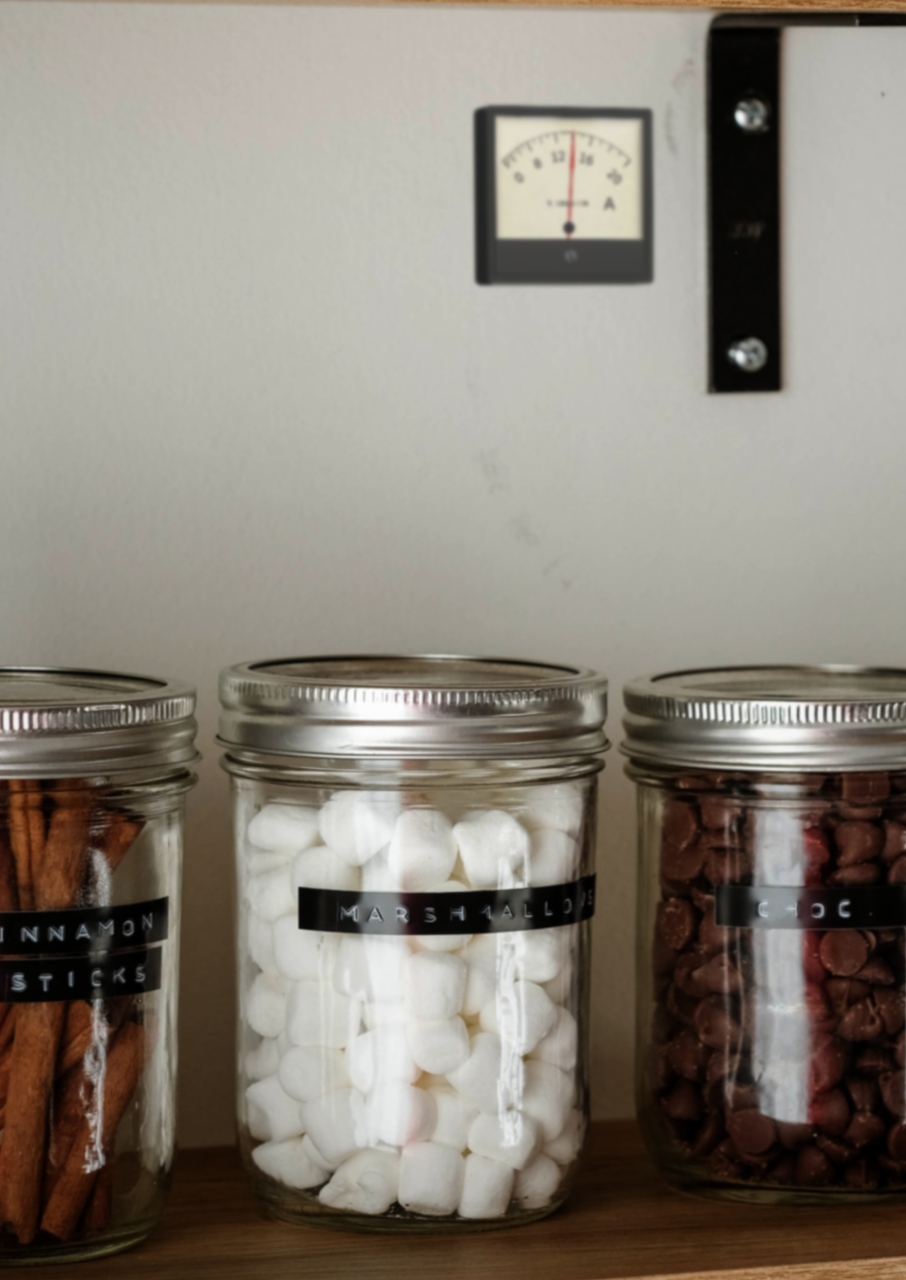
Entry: 14A
